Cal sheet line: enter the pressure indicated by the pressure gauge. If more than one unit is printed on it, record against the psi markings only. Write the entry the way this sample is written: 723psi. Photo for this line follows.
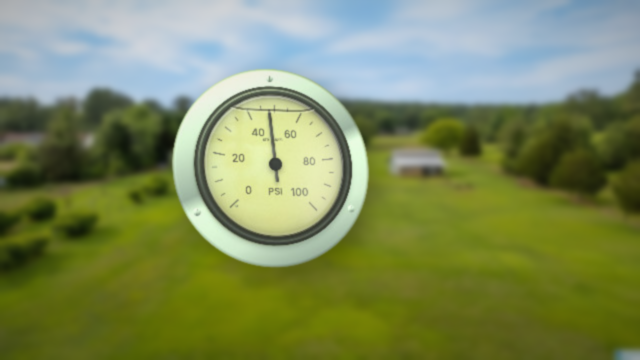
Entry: 47.5psi
